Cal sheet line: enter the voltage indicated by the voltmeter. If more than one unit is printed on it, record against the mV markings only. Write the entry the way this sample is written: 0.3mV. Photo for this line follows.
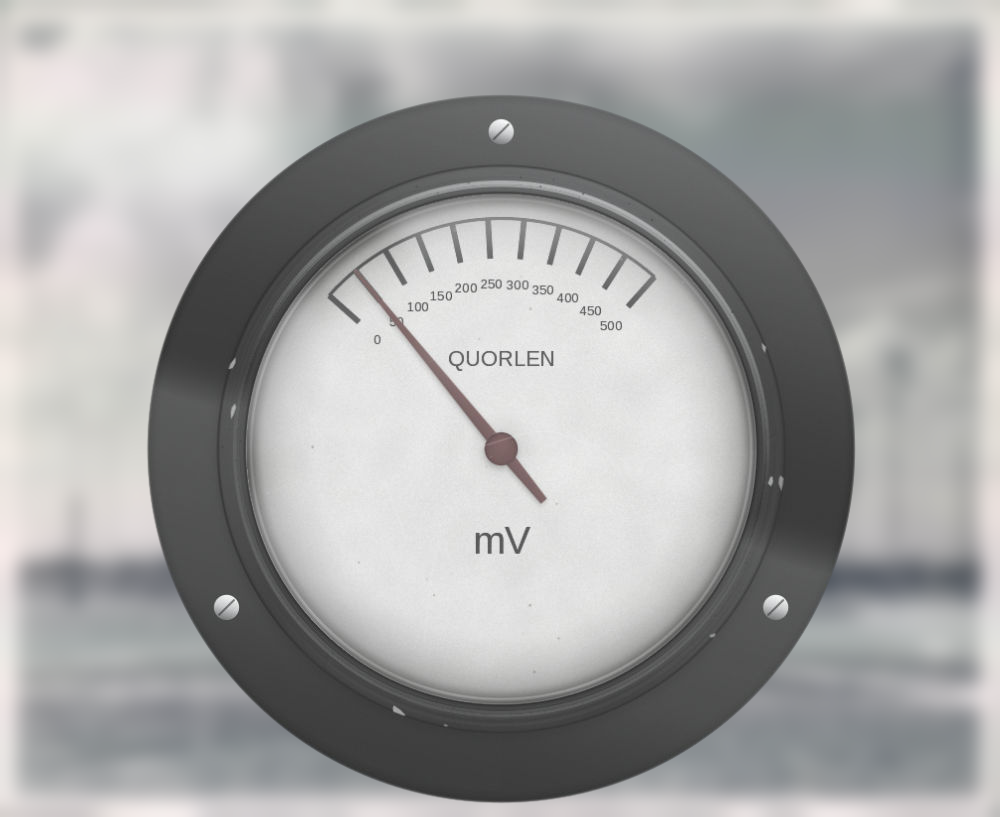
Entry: 50mV
